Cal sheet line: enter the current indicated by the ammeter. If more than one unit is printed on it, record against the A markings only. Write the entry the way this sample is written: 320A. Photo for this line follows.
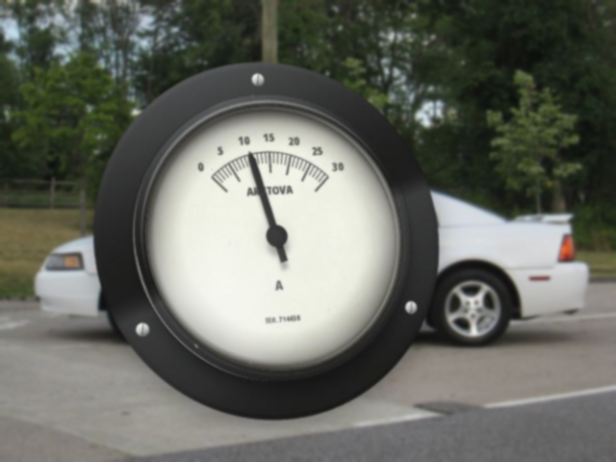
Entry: 10A
